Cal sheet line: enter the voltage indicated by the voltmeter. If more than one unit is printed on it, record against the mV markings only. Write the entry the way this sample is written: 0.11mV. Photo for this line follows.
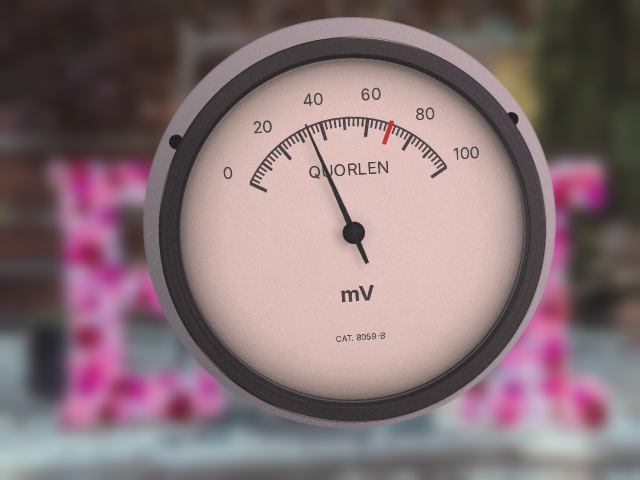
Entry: 34mV
